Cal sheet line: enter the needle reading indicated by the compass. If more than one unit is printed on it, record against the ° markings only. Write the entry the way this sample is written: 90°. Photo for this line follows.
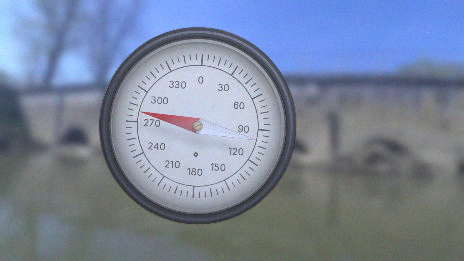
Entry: 280°
